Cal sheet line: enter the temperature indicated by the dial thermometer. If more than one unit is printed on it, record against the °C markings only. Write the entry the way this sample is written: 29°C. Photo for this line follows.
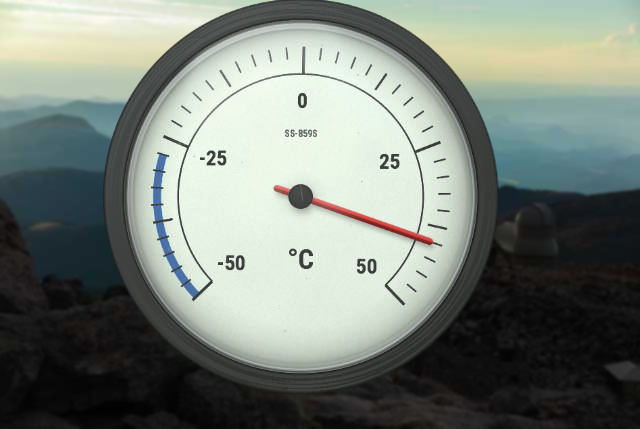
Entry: 40°C
